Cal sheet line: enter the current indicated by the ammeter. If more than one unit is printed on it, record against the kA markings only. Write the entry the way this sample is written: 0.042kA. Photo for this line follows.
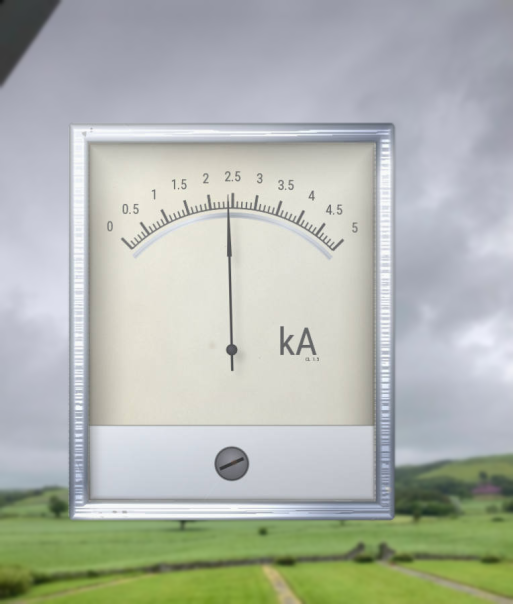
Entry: 2.4kA
